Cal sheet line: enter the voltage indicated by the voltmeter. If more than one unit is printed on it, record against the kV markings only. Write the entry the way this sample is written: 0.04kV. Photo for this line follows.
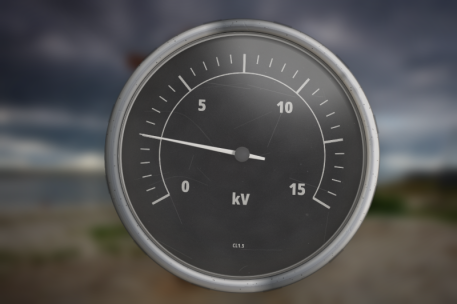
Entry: 2.5kV
